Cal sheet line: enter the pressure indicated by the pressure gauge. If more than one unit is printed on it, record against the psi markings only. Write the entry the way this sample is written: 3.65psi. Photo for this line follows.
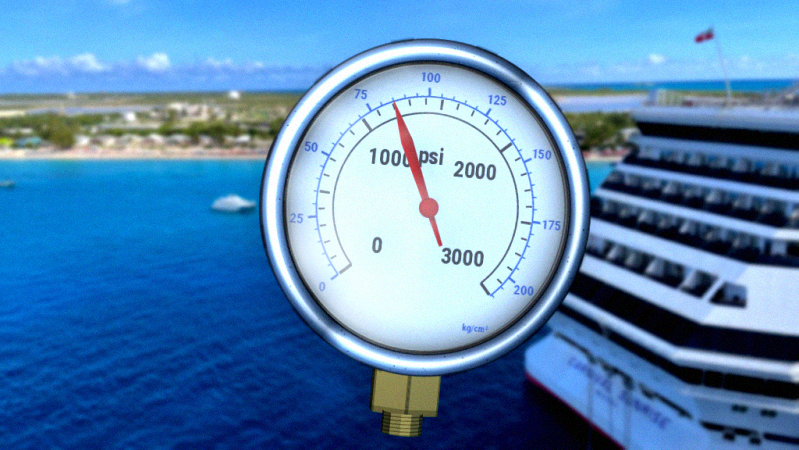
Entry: 1200psi
